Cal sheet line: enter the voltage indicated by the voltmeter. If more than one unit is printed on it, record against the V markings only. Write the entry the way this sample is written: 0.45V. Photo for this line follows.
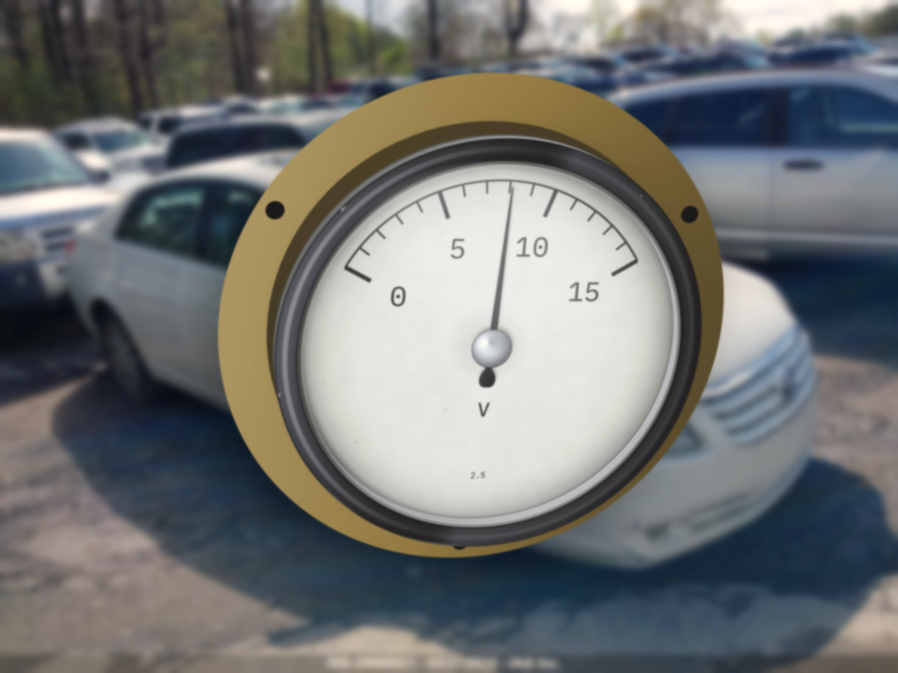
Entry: 8V
